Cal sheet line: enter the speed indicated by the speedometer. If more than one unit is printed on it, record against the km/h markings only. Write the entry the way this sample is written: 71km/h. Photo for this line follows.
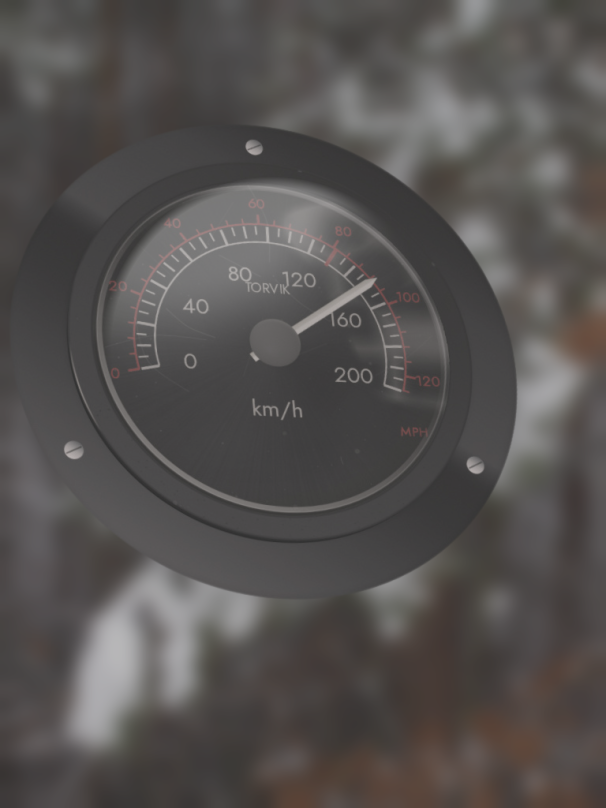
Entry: 150km/h
